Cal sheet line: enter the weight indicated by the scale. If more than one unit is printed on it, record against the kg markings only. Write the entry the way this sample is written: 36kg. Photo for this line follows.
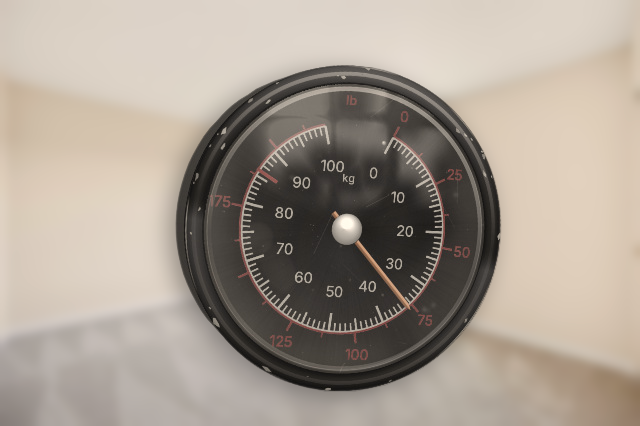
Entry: 35kg
